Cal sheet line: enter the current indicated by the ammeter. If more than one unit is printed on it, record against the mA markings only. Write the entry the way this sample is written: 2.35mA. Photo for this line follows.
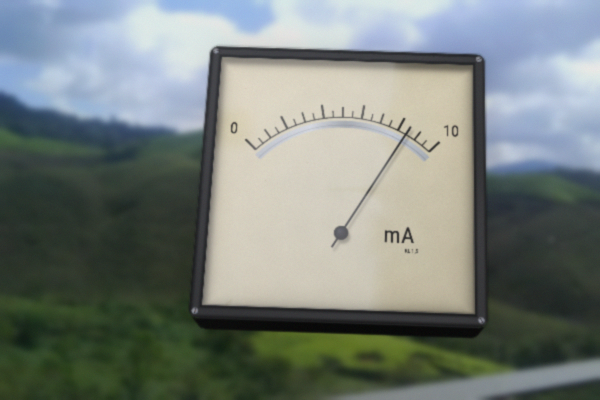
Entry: 8.5mA
